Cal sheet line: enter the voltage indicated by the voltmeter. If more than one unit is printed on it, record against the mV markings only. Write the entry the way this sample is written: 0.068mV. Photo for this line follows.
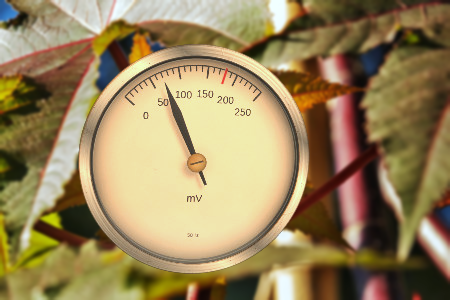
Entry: 70mV
